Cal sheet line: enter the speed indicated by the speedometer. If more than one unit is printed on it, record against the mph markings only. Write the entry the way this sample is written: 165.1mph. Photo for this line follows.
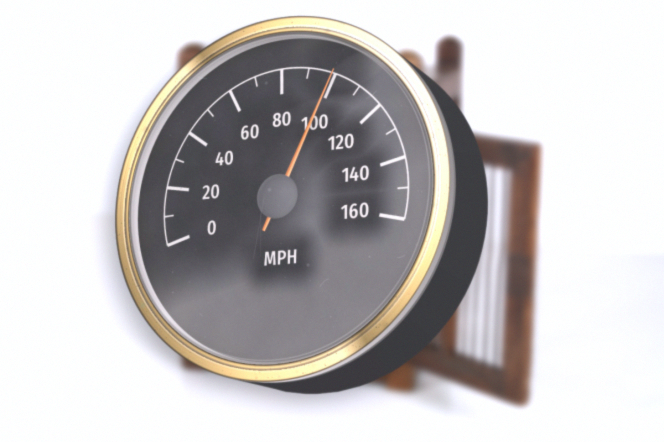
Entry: 100mph
